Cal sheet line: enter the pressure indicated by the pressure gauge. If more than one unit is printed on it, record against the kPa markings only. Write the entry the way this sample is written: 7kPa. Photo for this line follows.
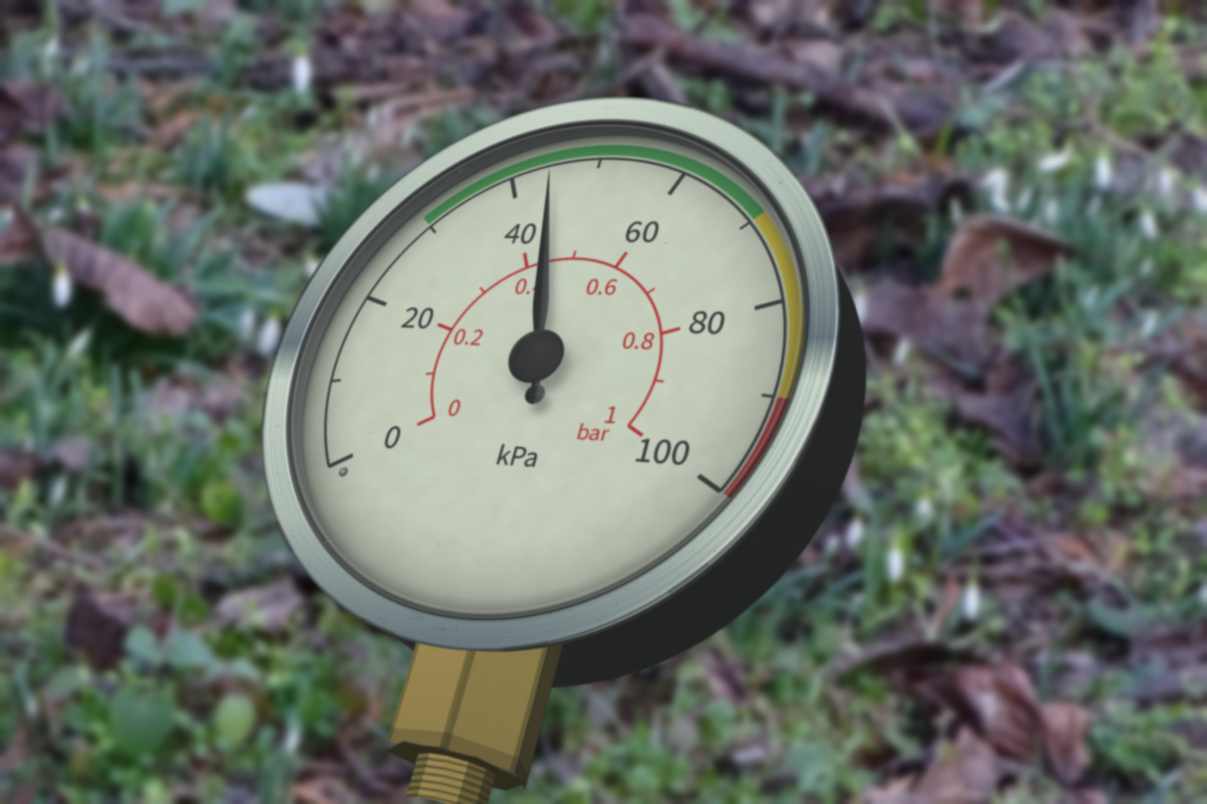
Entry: 45kPa
